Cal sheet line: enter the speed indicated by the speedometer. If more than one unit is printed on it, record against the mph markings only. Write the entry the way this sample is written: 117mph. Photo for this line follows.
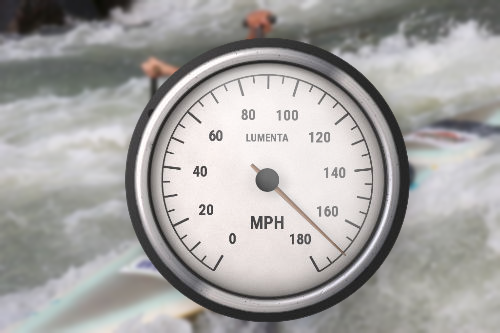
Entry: 170mph
